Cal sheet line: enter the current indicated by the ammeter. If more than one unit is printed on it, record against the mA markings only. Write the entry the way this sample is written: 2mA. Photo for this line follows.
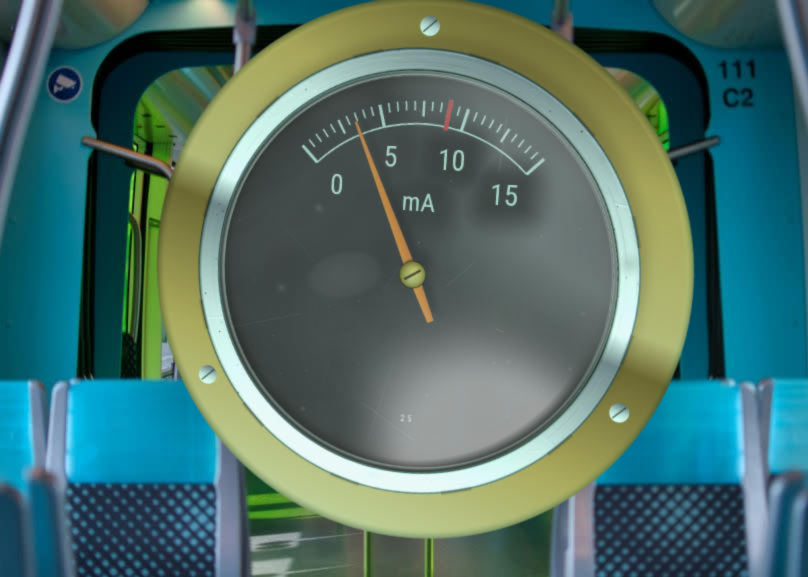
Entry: 3.5mA
